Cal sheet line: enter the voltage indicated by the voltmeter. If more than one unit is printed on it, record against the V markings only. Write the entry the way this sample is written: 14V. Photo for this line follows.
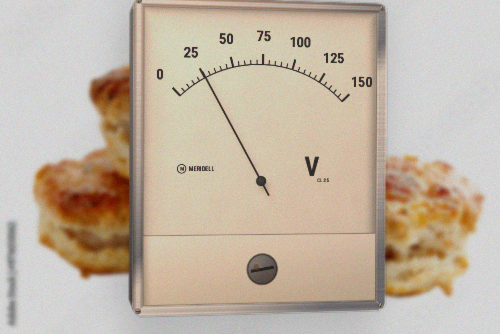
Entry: 25V
